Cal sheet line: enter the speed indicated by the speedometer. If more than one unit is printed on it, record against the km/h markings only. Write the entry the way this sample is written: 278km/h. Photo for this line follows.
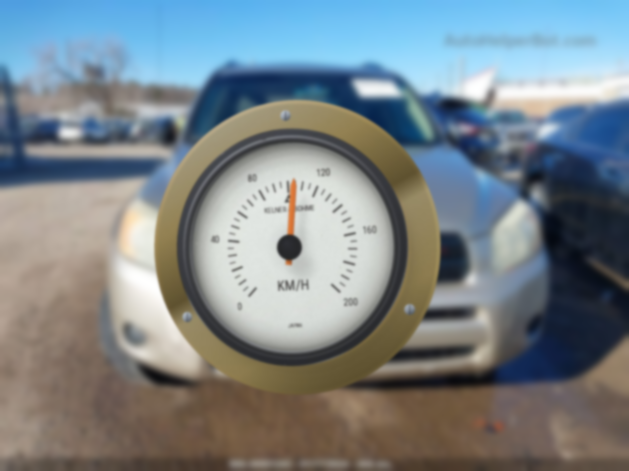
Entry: 105km/h
